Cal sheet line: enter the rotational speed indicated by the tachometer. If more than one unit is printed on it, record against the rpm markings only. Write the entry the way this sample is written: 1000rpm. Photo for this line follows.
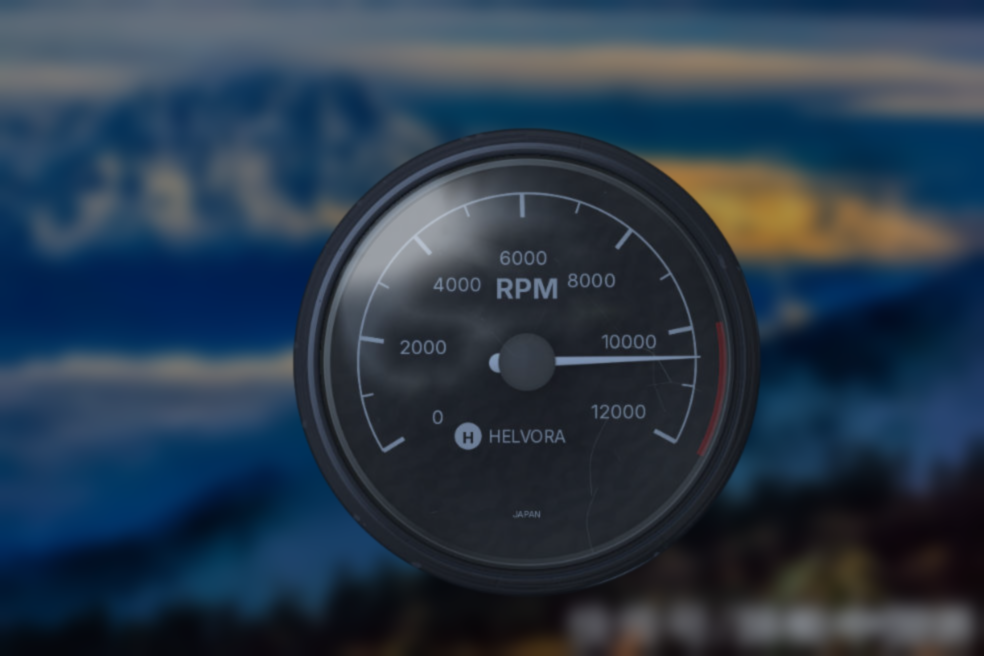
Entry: 10500rpm
